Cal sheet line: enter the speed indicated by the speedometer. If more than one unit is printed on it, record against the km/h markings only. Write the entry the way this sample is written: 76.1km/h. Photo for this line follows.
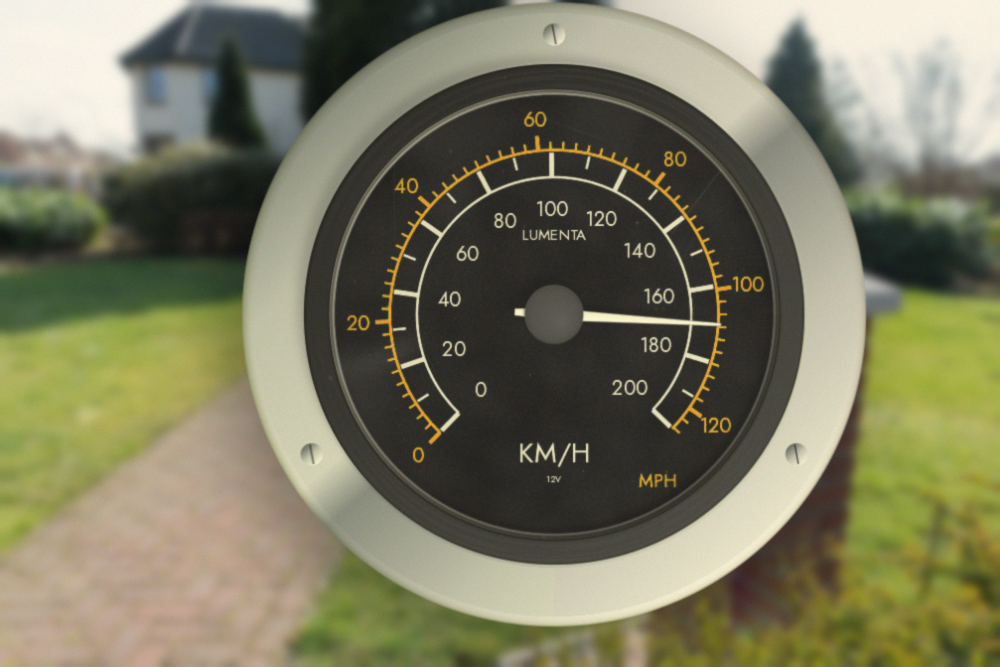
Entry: 170km/h
